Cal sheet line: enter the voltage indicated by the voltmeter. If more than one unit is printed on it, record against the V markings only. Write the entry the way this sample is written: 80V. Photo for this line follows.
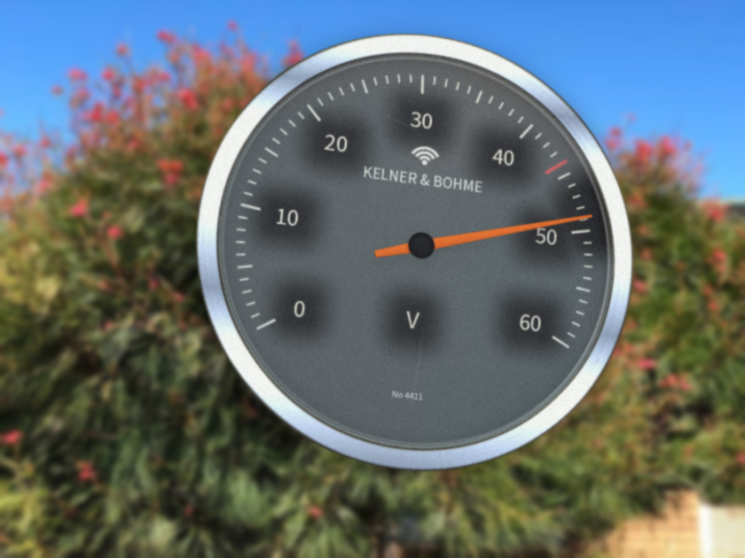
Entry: 49V
